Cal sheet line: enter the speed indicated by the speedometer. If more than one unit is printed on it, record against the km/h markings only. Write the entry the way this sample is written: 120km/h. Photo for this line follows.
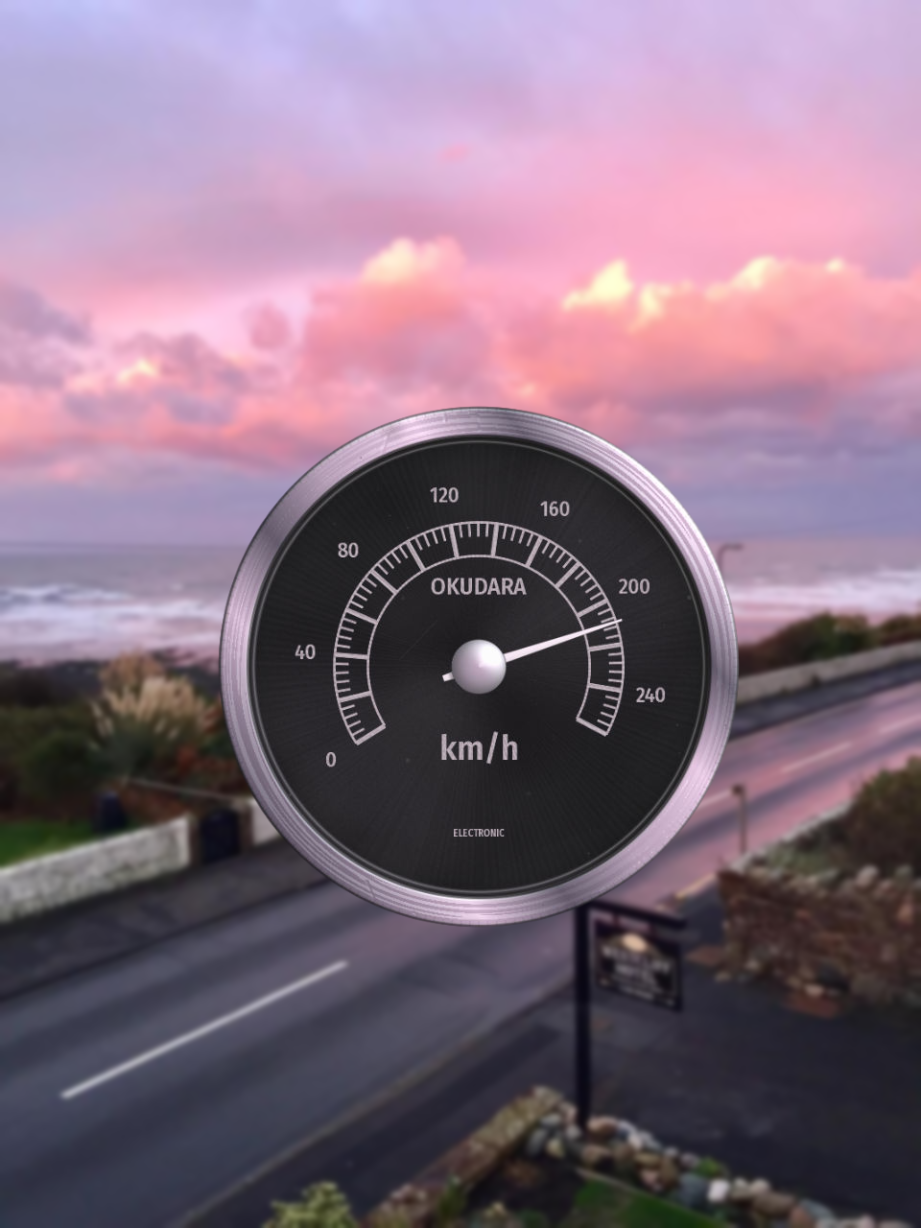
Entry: 210km/h
